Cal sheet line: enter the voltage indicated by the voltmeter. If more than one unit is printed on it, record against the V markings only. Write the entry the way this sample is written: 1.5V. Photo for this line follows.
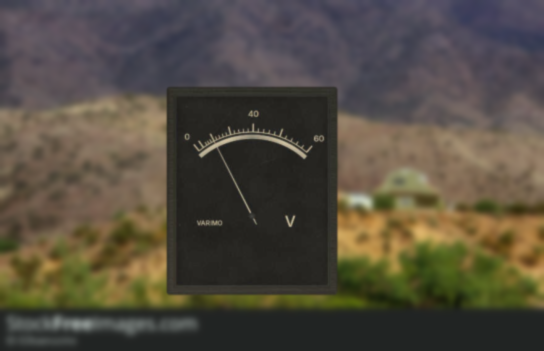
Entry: 20V
